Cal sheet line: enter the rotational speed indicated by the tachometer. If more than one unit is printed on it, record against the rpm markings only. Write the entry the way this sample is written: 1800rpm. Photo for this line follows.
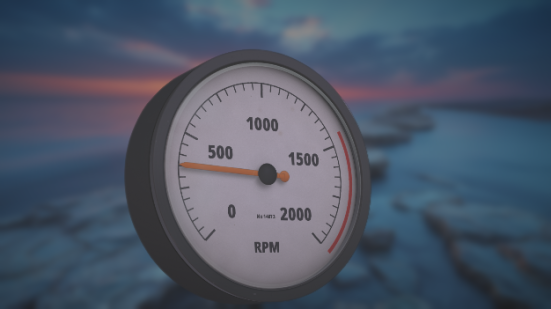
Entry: 350rpm
